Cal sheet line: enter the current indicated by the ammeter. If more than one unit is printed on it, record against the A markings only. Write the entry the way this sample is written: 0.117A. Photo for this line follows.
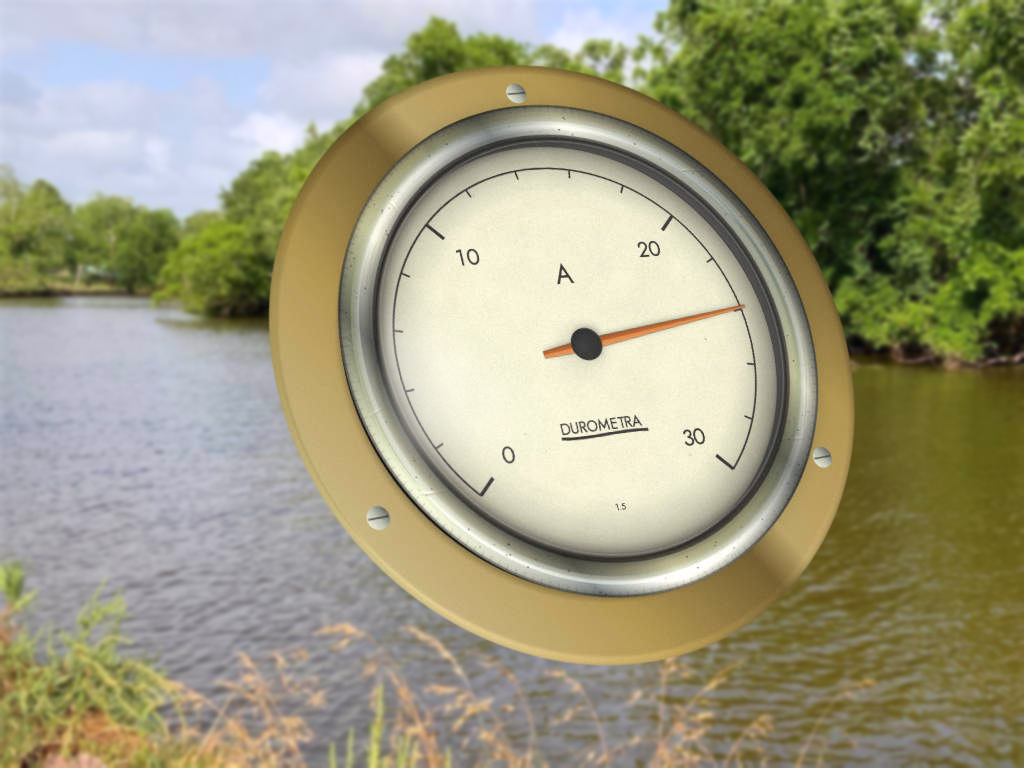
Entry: 24A
